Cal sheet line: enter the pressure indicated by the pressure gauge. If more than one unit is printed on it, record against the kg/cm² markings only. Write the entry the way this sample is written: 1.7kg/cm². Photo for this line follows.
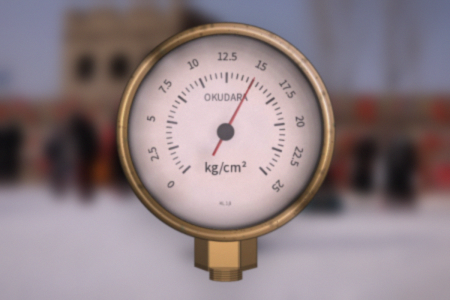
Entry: 15kg/cm²
